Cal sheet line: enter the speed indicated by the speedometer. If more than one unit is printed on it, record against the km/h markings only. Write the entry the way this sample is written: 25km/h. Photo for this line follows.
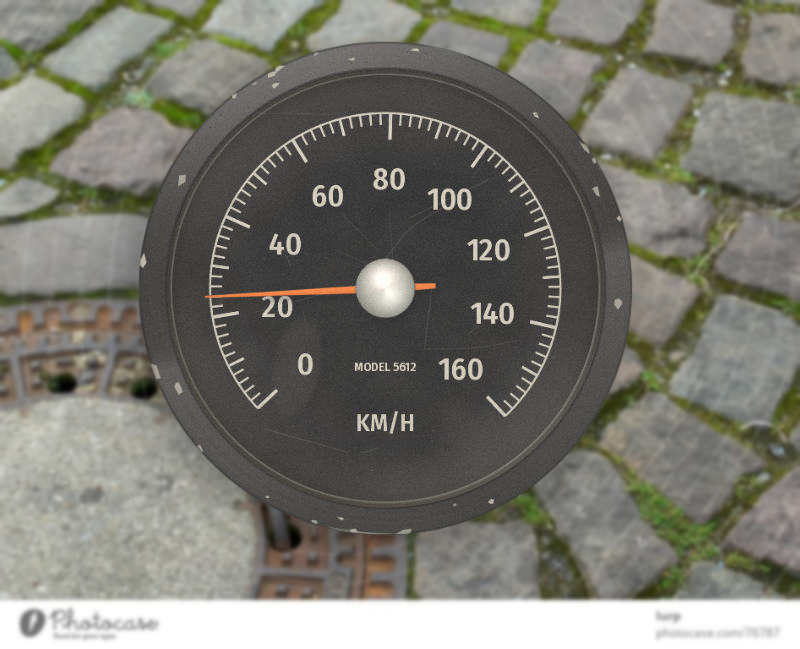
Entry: 24km/h
